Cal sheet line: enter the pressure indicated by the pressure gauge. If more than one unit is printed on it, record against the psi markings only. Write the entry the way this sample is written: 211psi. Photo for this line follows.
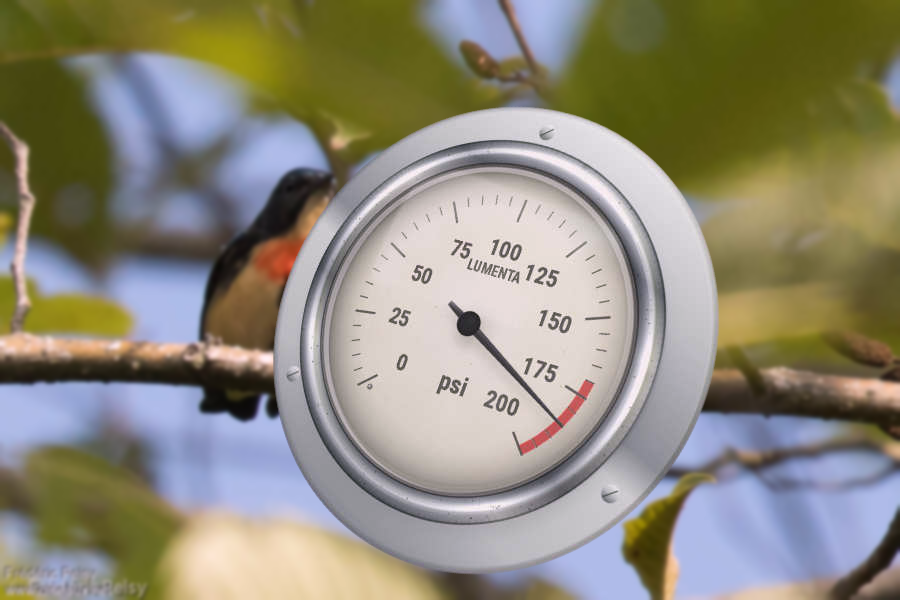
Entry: 185psi
